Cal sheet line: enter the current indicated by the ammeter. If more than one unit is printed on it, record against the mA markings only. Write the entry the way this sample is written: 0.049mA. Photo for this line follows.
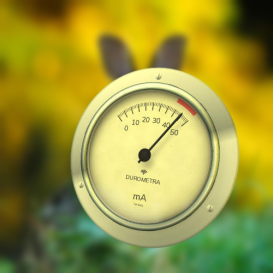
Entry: 45mA
